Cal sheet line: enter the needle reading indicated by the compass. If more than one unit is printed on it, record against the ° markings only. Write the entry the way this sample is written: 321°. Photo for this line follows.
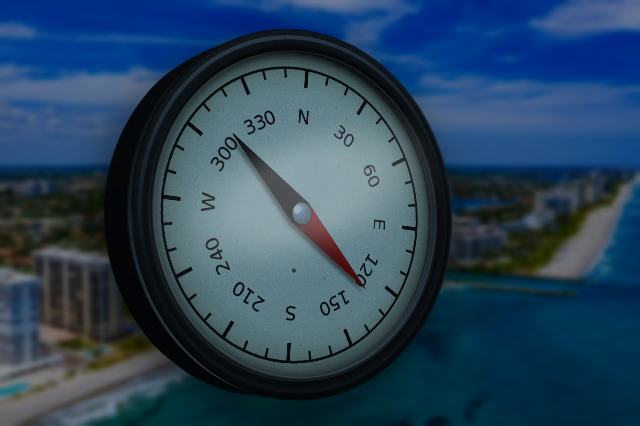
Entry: 130°
